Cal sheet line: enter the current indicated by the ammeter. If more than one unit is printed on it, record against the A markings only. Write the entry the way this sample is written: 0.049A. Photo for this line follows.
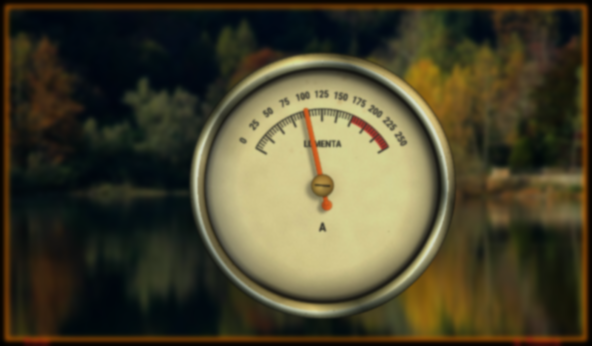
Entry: 100A
